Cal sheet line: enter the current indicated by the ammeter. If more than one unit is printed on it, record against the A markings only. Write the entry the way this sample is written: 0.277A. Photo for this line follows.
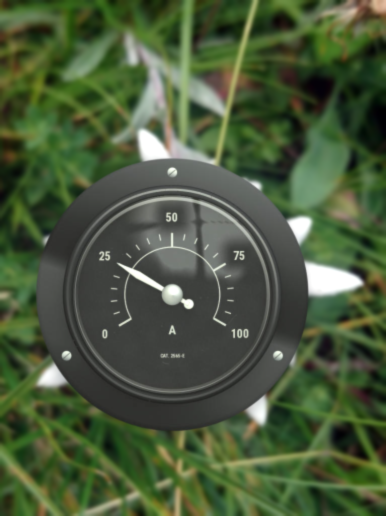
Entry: 25A
